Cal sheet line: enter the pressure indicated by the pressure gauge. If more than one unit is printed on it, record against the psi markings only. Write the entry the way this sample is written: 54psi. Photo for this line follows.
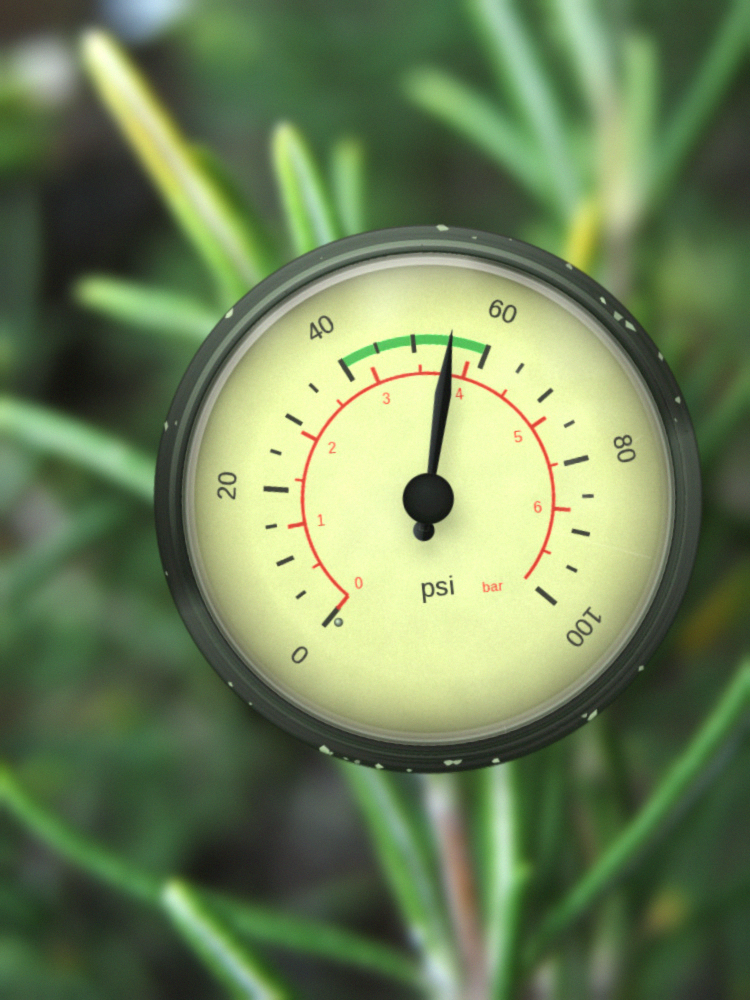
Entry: 55psi
